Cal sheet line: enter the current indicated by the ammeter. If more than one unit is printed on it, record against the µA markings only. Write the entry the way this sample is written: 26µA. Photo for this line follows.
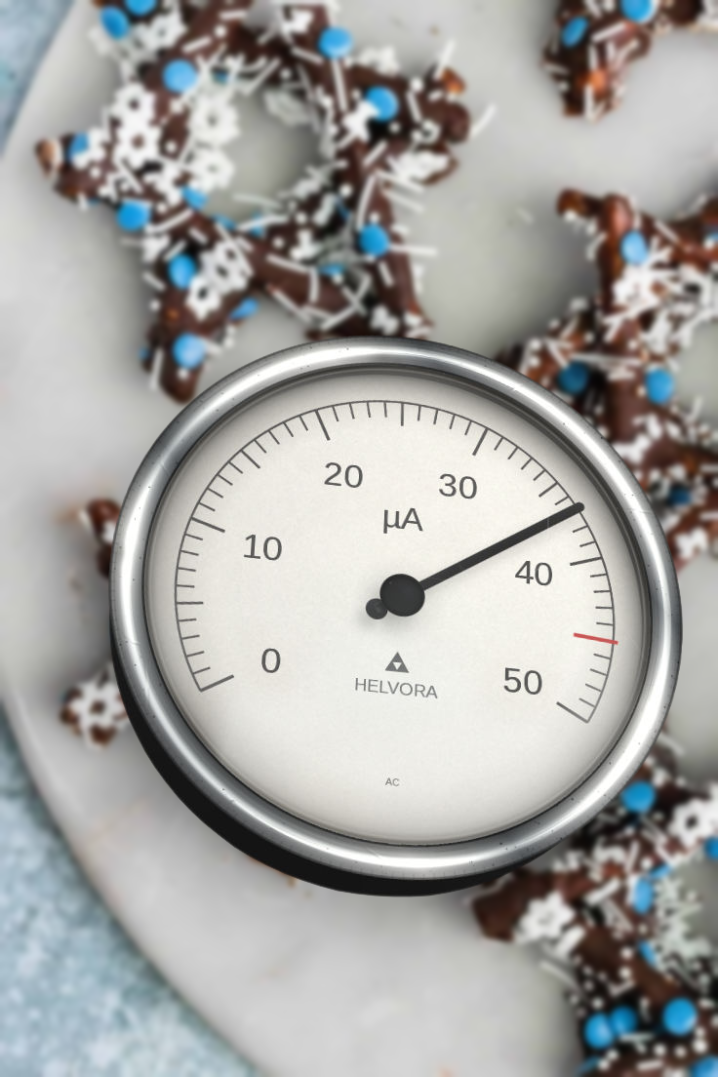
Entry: 37µA
